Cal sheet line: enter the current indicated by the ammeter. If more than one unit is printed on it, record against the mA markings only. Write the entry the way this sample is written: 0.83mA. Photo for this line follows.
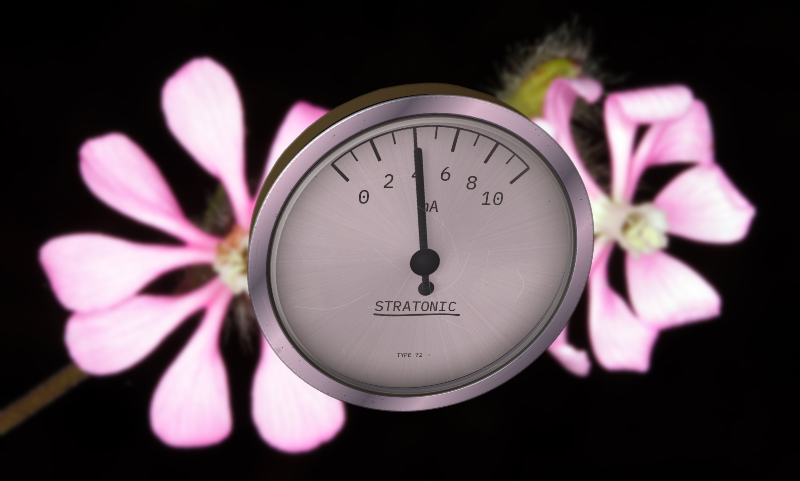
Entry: 4mA
